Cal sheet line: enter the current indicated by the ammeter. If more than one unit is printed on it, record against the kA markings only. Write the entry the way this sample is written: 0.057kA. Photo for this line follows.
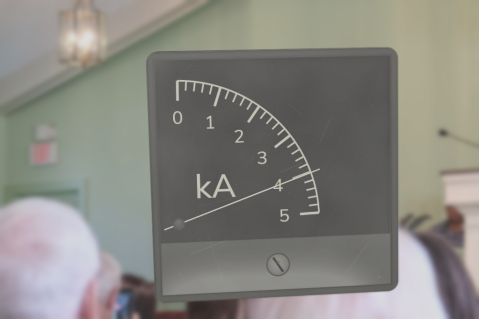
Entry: 4kA
